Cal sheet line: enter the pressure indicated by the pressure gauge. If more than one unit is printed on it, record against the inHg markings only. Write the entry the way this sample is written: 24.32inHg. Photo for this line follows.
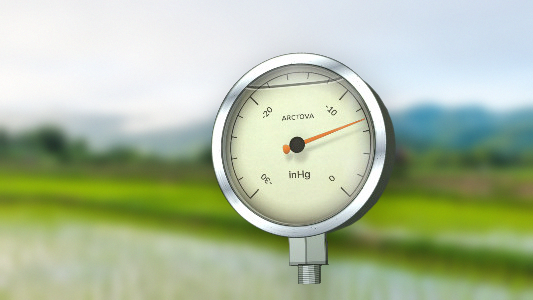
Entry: -7inHg
